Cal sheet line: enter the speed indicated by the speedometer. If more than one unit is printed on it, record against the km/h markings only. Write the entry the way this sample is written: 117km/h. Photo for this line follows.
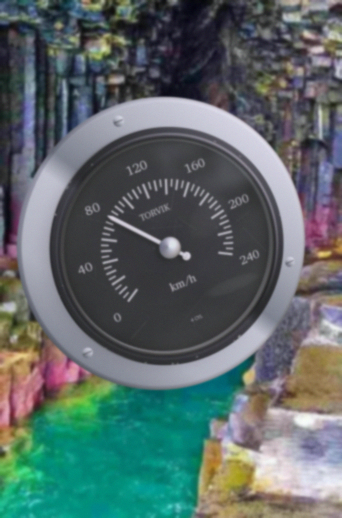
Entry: 80km/h
